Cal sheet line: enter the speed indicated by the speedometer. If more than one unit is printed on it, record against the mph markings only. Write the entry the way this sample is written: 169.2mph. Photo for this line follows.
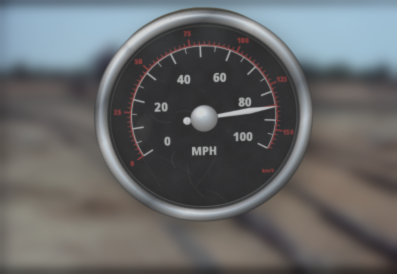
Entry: 85mph
